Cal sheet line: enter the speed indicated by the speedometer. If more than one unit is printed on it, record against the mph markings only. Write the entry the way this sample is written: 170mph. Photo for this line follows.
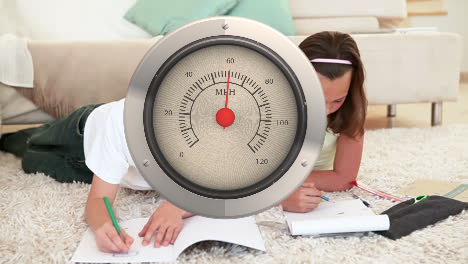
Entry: 60mph
